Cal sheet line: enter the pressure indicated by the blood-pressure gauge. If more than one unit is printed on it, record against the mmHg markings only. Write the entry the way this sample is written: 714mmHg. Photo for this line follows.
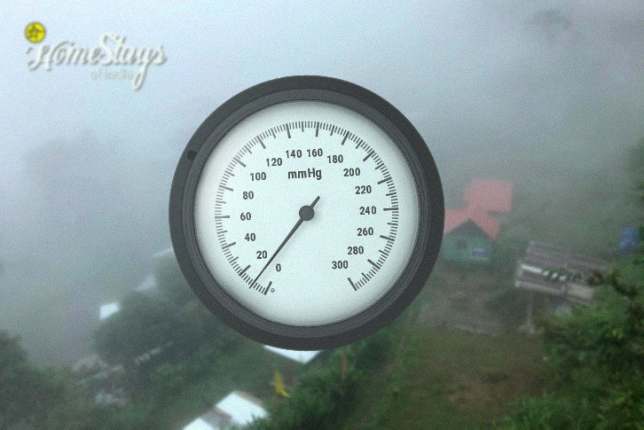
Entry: 10mmHg
